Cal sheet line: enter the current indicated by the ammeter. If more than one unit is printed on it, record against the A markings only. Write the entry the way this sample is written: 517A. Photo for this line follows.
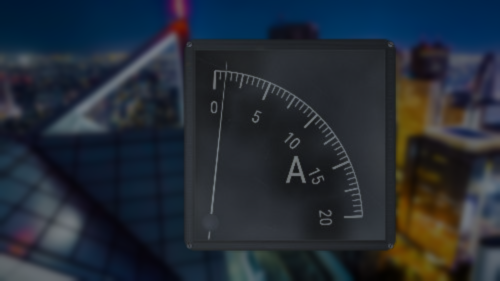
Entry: 1A
